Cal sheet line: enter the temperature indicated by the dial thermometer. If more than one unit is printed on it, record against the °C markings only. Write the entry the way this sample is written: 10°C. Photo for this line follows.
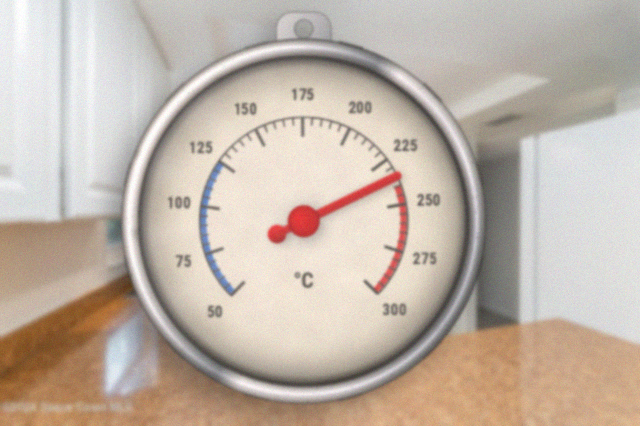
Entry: 235°C
